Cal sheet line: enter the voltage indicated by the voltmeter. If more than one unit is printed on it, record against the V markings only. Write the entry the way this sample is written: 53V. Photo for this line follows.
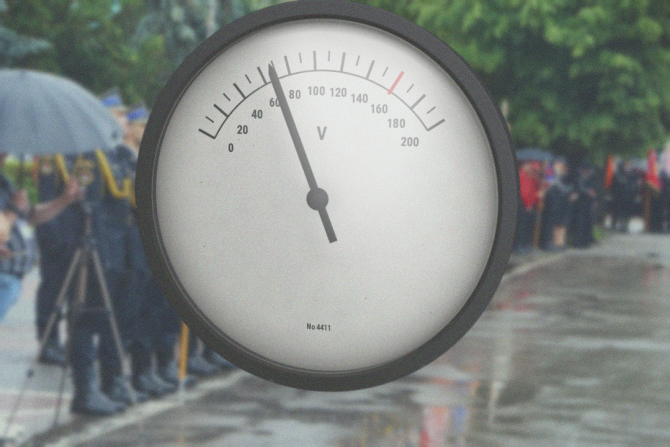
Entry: 70V
